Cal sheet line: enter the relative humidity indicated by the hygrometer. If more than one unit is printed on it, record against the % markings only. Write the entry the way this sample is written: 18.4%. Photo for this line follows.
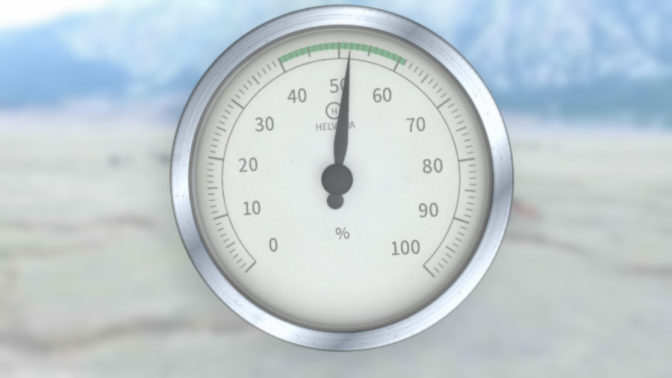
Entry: 52%
